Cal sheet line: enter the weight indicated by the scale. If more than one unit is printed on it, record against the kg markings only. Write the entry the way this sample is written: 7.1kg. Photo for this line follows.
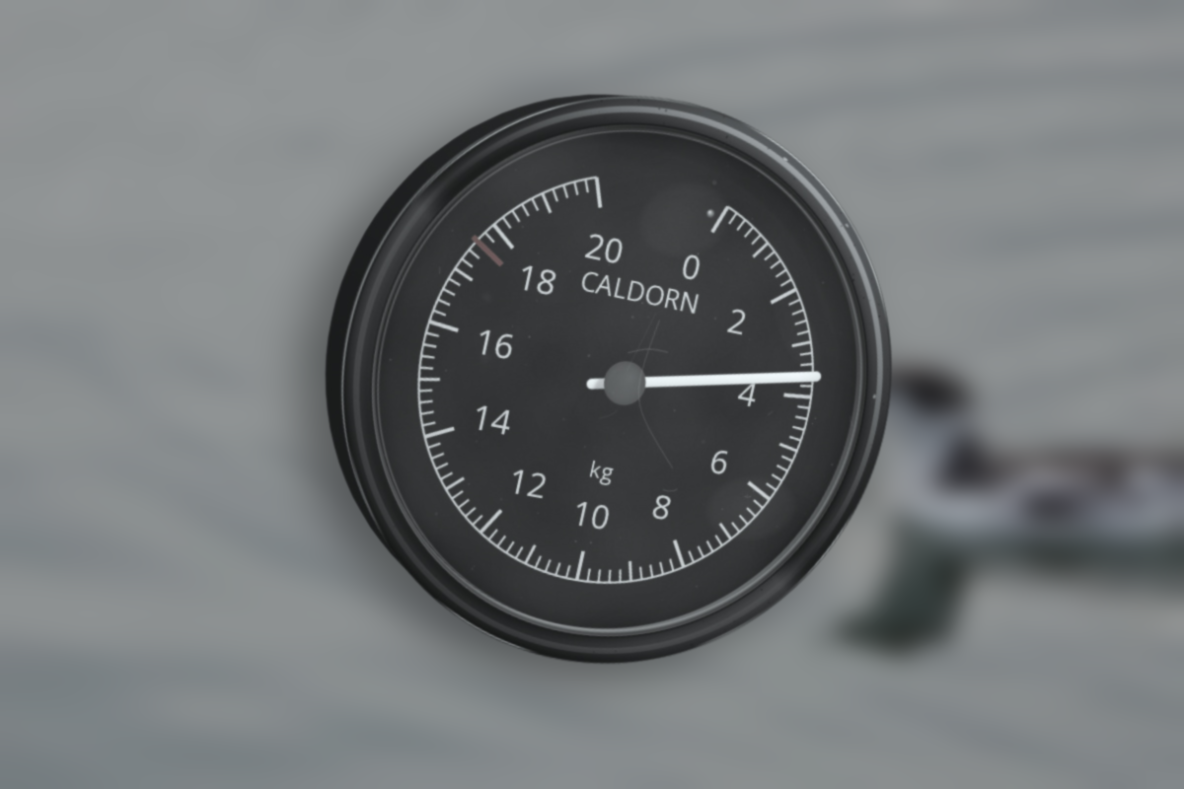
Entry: 3.6kg
